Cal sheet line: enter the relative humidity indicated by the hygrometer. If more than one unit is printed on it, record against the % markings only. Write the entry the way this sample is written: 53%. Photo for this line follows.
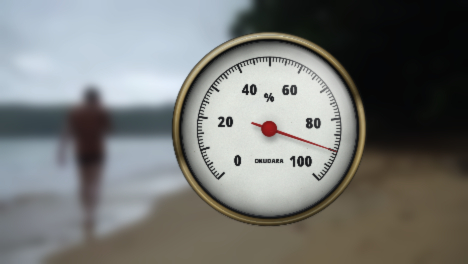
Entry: 90%
